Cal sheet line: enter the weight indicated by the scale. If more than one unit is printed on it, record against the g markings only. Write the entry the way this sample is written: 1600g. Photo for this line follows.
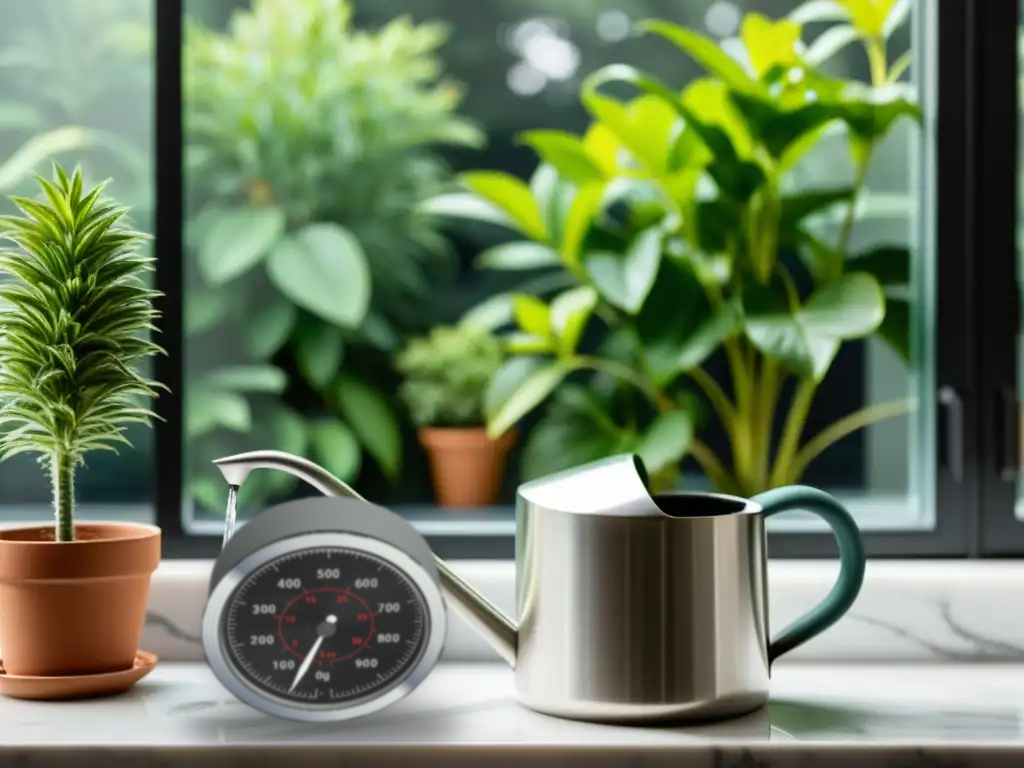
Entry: 50g
